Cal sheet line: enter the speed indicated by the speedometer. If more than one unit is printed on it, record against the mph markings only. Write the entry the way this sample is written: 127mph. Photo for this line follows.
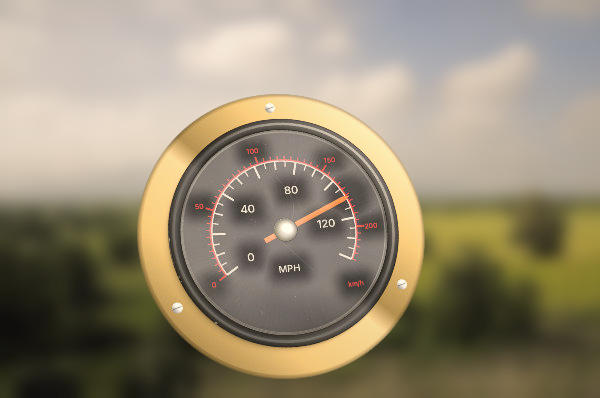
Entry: 110mph
